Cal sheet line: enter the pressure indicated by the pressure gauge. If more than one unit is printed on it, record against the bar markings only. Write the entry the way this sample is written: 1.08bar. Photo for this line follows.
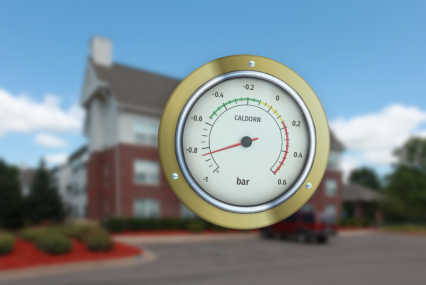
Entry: -0.85bar
